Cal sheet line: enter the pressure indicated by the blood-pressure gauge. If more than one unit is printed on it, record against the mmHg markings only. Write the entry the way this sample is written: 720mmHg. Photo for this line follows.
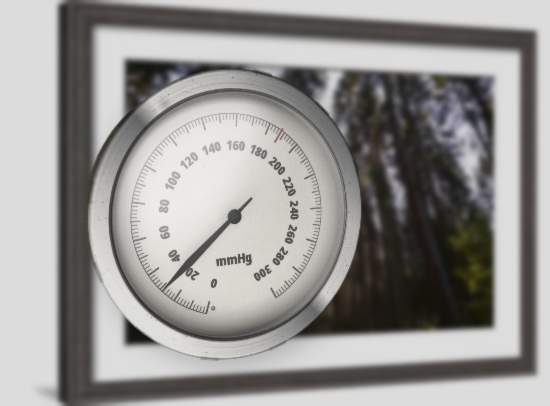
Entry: 30mmHg
